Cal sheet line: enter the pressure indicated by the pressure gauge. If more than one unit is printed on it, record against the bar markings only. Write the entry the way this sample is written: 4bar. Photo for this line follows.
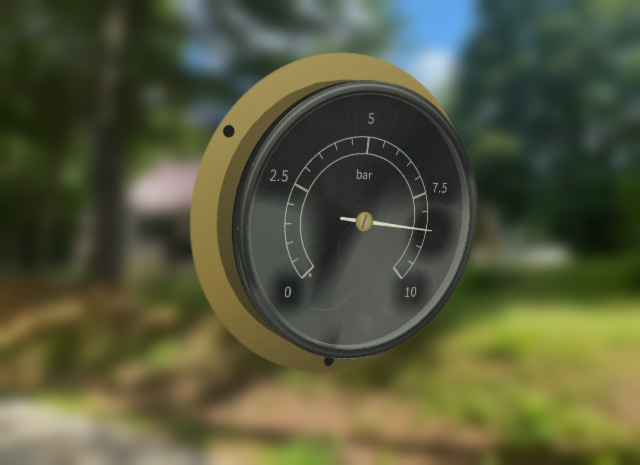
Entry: 8.5bar
